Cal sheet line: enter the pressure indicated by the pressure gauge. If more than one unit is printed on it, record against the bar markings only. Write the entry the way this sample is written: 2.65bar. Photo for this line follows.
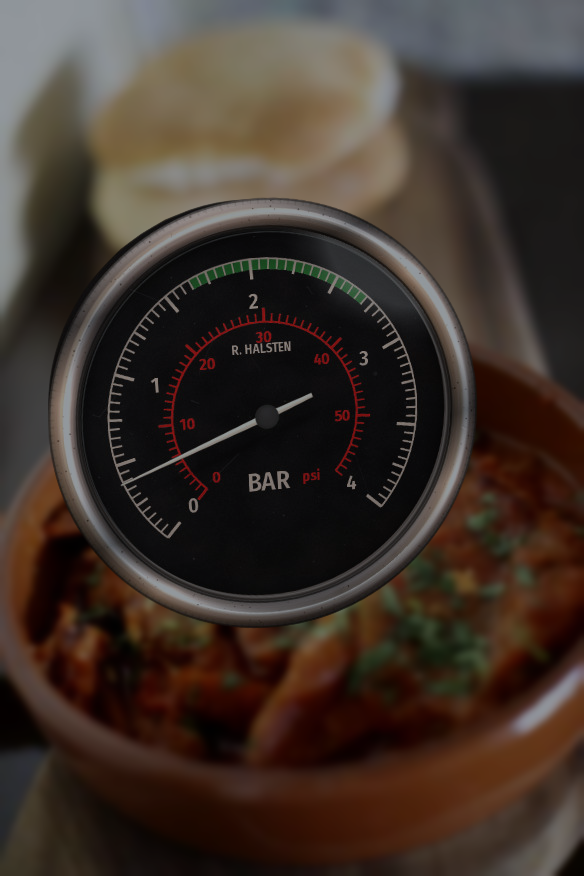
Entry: 0.4bar
